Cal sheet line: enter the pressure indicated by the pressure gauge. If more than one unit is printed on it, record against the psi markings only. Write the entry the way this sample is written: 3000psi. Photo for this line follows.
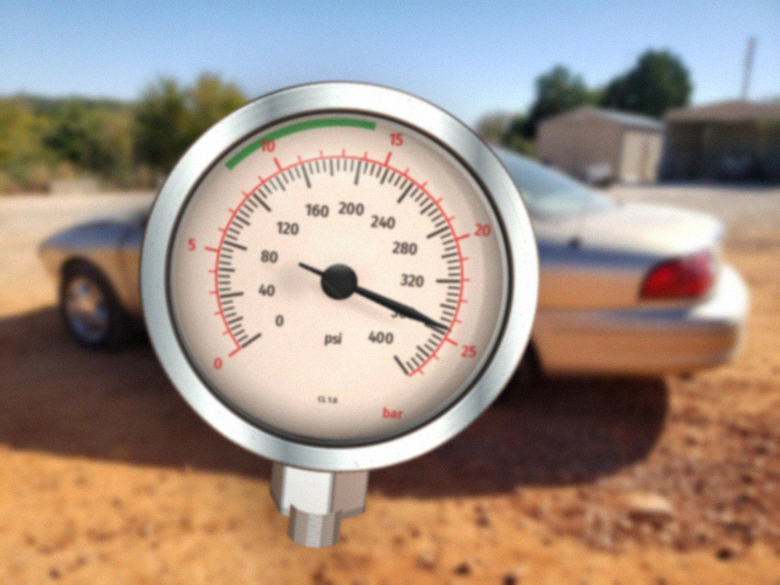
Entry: 355psi
